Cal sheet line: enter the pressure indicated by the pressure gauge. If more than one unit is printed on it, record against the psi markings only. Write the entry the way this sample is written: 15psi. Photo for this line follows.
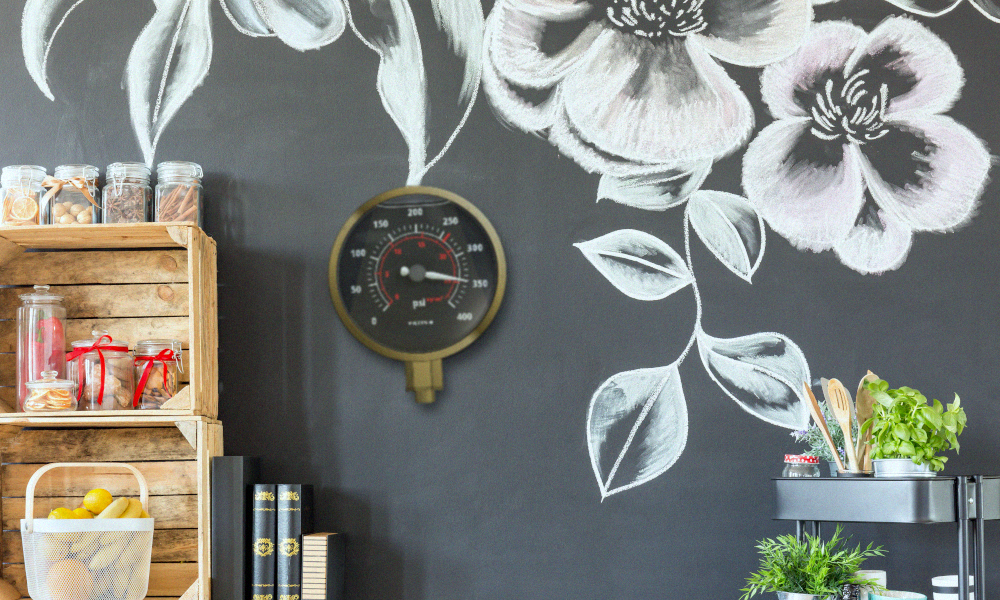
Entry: 350psi
